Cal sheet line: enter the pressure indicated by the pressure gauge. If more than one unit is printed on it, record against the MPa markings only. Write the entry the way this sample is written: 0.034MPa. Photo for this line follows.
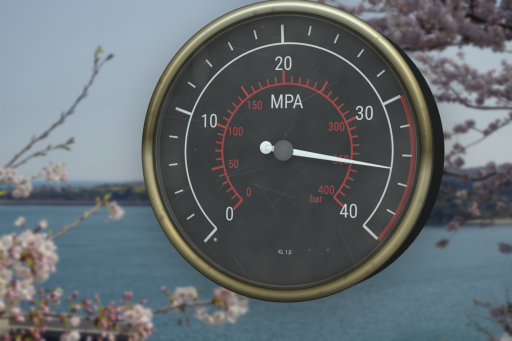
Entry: 35MPa
